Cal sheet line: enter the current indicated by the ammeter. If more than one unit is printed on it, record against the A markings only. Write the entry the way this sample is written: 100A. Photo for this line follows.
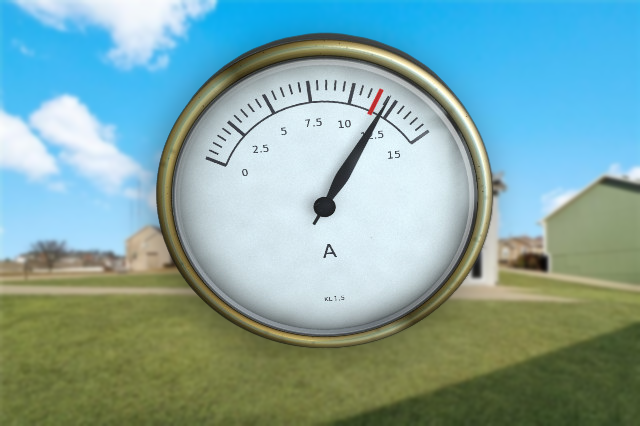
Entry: 12A
